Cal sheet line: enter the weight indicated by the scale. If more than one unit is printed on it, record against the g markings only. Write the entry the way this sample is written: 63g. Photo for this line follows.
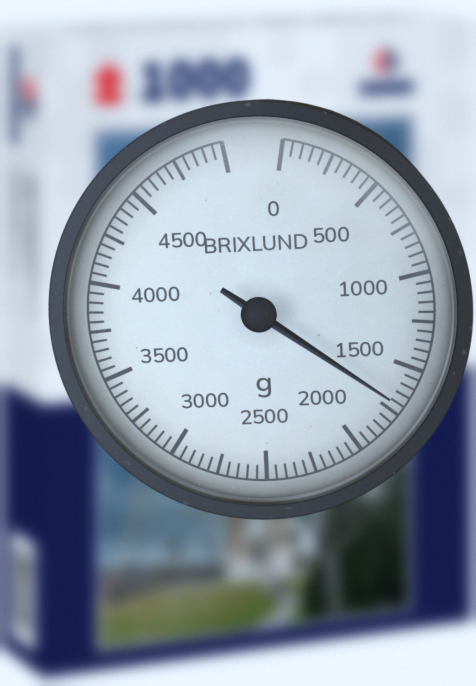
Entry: 1700g
